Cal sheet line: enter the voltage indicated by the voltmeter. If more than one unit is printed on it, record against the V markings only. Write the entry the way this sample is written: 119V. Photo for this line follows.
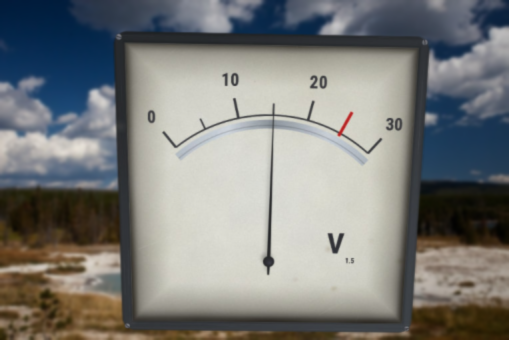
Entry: 15V
